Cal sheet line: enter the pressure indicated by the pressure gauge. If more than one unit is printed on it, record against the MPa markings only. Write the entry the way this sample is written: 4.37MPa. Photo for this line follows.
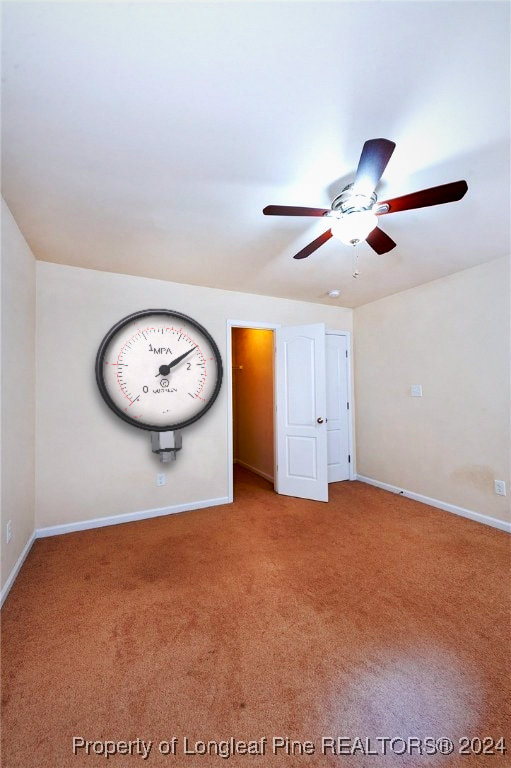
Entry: 1.75MPa
